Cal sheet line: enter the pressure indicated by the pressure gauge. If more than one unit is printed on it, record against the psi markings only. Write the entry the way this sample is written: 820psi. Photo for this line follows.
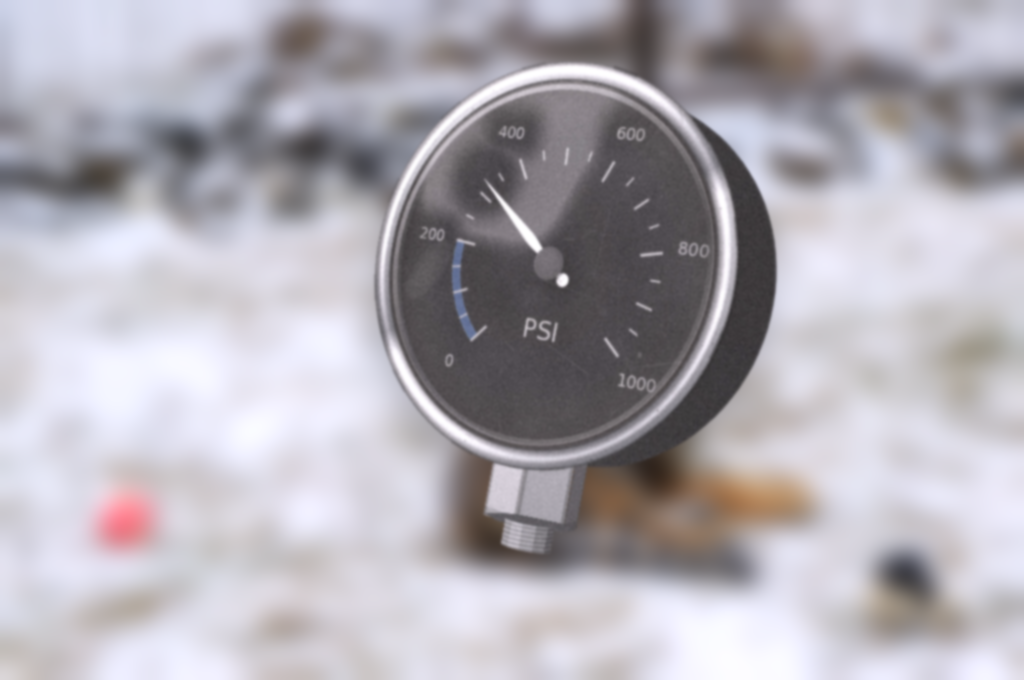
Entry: 325psi
